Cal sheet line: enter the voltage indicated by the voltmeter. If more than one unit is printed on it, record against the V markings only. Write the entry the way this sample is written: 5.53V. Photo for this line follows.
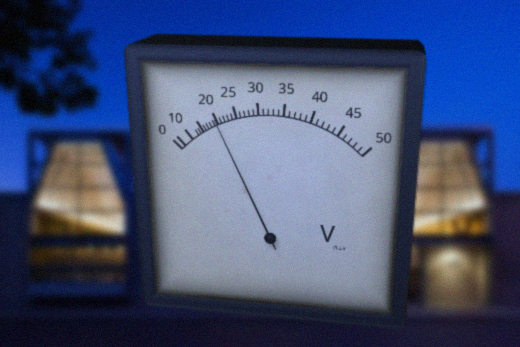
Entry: 20V
